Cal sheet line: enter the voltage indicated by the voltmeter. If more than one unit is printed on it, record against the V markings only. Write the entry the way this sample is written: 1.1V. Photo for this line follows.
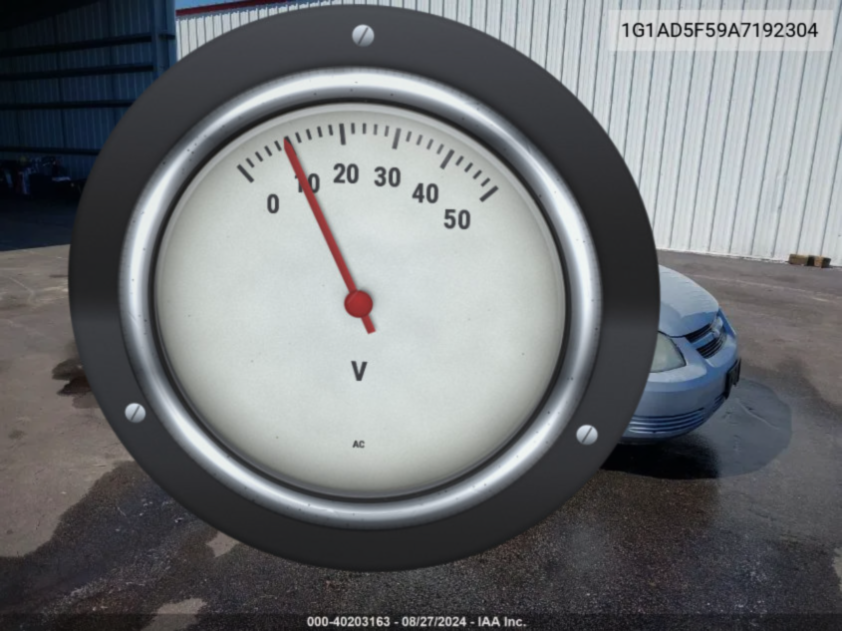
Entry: 10V
